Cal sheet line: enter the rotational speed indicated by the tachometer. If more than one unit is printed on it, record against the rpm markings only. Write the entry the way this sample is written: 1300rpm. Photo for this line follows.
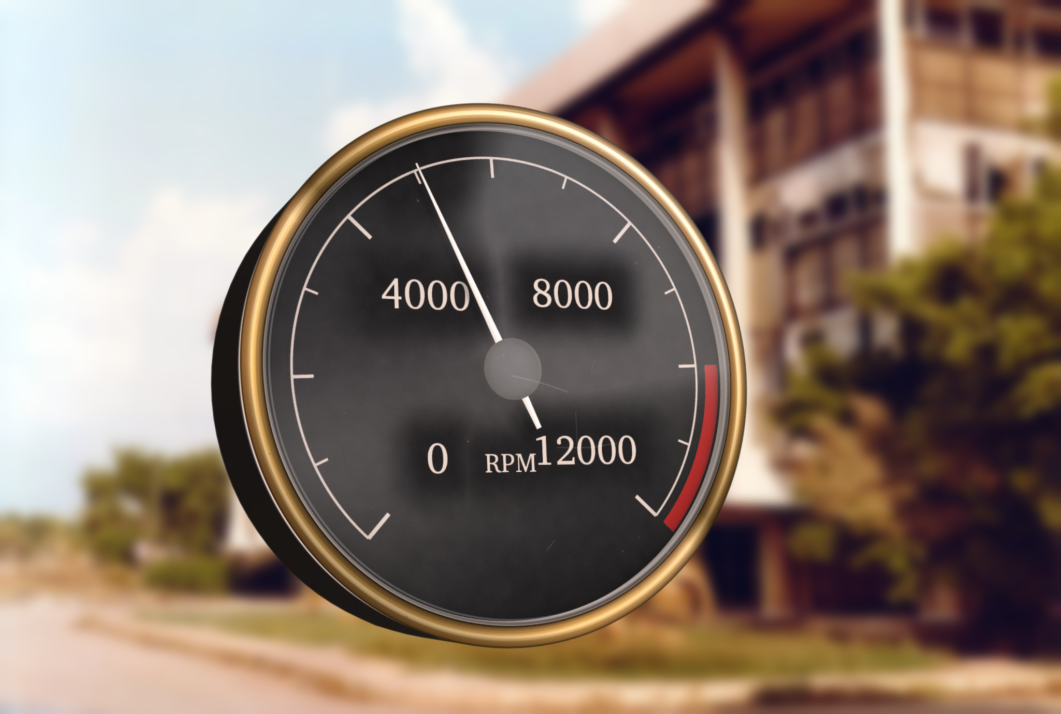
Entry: 5000rpm
